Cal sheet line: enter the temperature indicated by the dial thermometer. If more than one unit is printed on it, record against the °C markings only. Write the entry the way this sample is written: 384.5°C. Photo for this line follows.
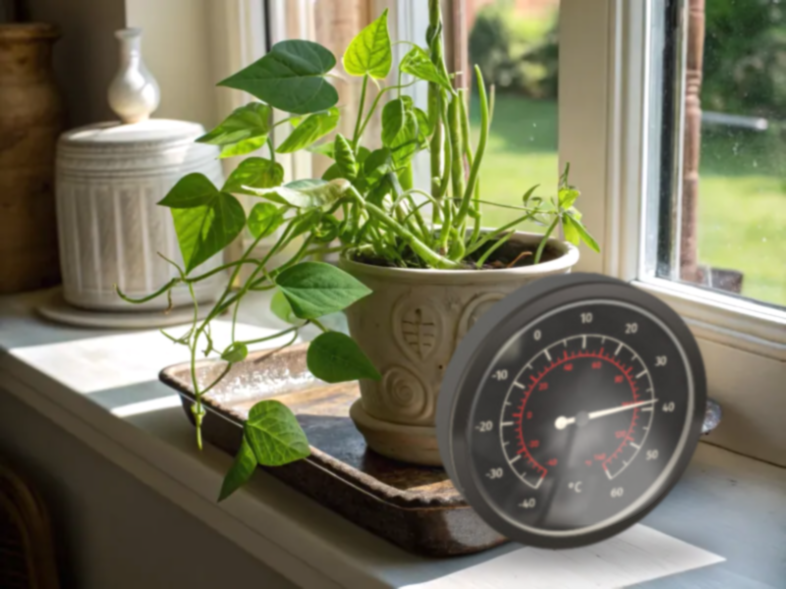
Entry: 37.5°C
